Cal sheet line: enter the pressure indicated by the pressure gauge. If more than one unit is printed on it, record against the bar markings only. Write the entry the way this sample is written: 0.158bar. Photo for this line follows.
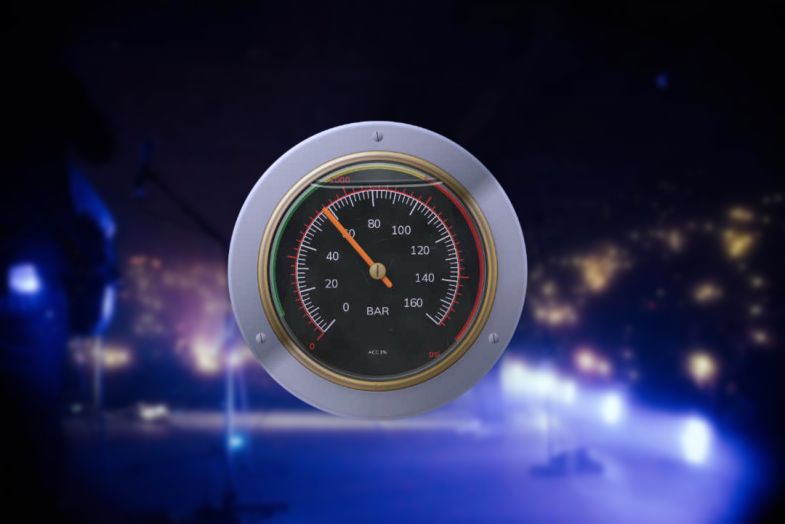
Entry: 58bar
